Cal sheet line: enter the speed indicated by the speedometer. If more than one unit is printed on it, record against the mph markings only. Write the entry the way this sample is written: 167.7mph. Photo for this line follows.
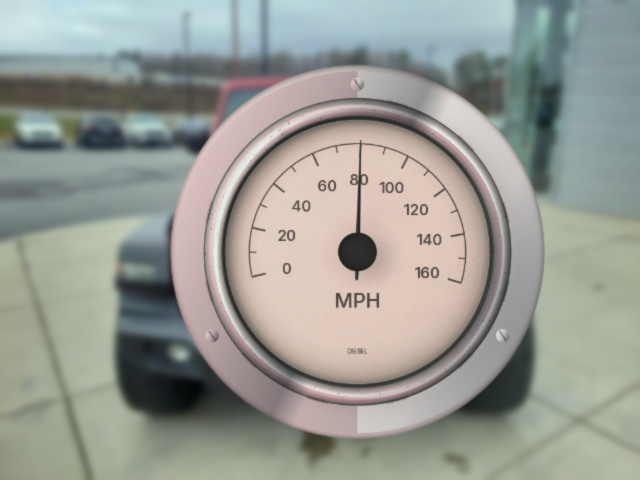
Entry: 80mph
